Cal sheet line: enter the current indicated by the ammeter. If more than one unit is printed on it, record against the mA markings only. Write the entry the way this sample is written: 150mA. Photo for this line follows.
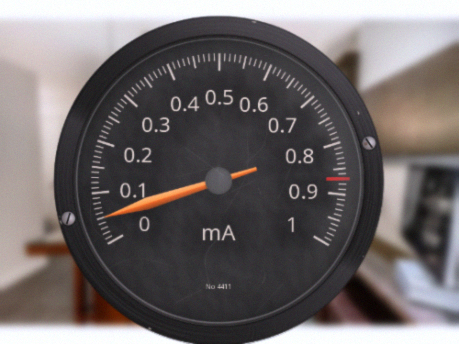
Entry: 0.05mA
